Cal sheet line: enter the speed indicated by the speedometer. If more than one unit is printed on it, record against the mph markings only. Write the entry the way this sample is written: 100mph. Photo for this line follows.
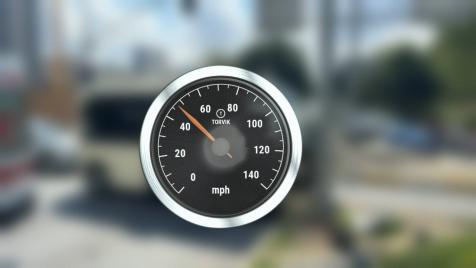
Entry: 47.5mph
